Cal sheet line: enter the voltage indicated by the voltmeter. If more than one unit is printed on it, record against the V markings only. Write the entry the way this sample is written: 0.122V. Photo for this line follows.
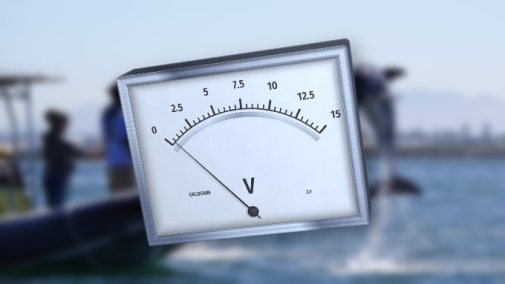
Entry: 0.5V
